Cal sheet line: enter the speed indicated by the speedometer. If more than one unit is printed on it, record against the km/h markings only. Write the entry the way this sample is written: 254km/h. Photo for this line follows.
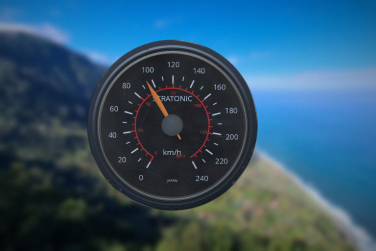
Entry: 95km/h
